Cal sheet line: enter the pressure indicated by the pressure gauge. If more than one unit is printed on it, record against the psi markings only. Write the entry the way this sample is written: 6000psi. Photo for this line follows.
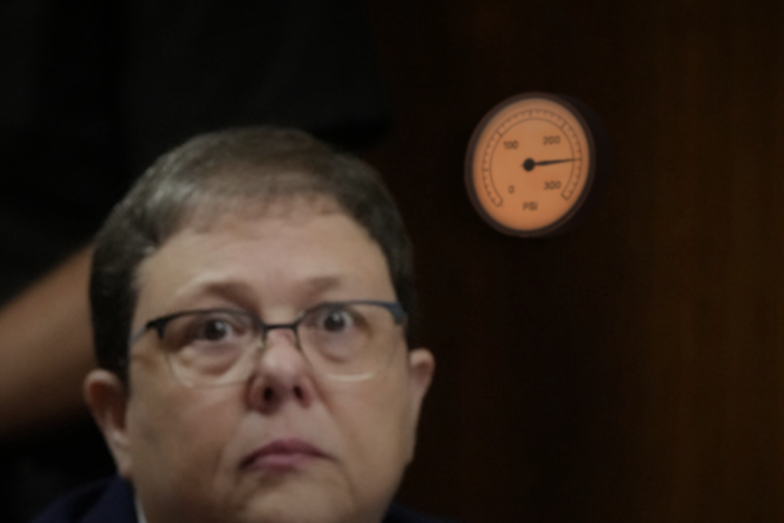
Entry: 250psi
